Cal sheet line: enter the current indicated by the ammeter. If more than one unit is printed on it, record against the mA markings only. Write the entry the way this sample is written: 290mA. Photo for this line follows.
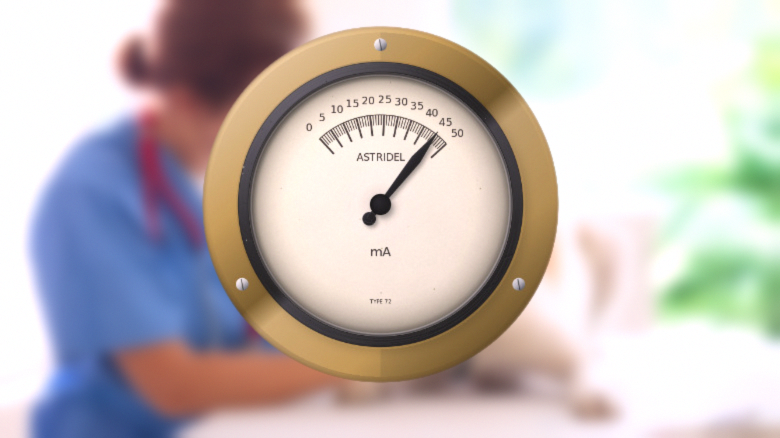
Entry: 45mA
